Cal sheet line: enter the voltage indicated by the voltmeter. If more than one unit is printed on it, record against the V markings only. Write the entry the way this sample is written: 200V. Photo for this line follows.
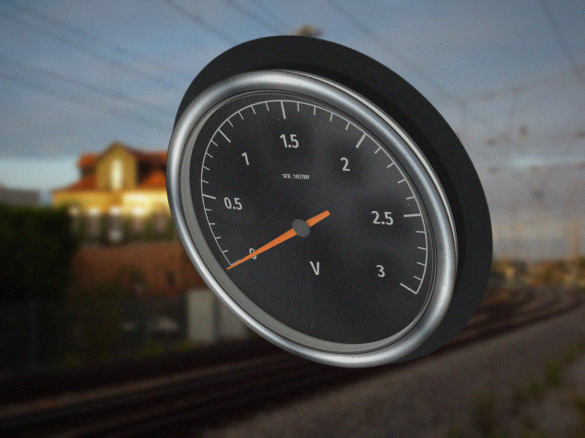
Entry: 0V
